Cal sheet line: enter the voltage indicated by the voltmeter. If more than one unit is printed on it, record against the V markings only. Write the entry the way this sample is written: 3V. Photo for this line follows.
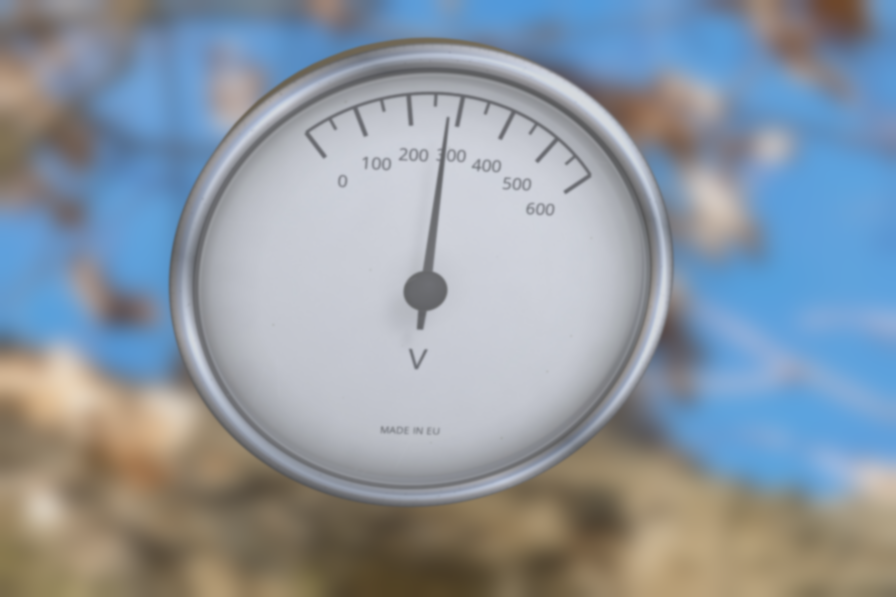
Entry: 275V
